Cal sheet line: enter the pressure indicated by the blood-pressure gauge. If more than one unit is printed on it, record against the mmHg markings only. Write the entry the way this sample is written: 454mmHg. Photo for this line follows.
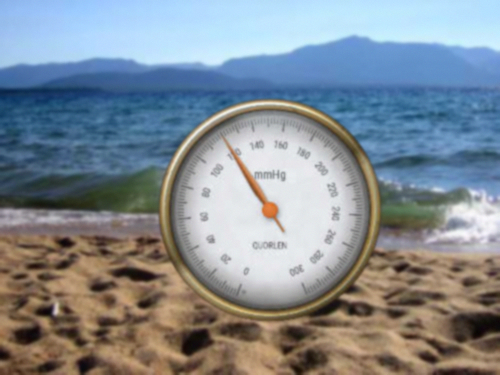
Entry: 120mmHg
